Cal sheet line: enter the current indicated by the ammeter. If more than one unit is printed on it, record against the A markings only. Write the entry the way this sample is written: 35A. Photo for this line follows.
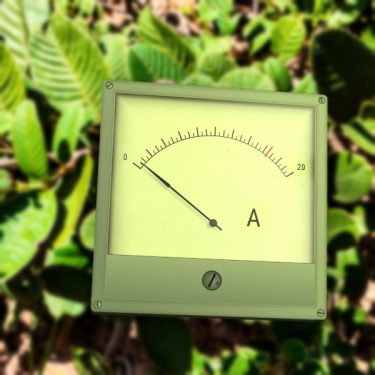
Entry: 0.5A
